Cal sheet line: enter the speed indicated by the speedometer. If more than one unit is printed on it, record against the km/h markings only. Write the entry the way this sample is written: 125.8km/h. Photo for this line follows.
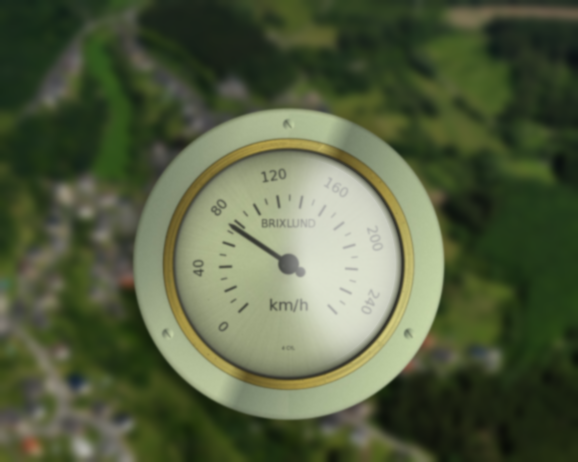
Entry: 75km/h
